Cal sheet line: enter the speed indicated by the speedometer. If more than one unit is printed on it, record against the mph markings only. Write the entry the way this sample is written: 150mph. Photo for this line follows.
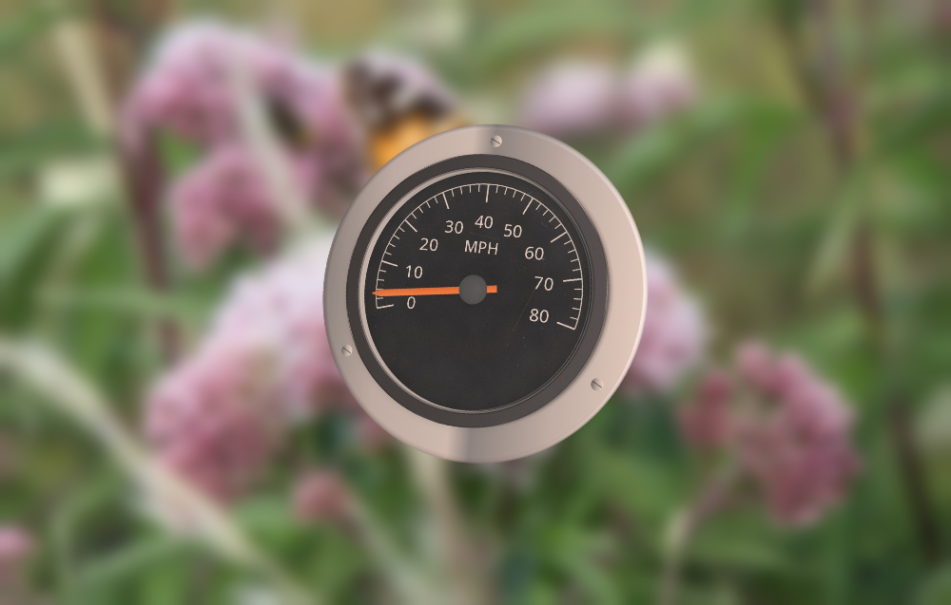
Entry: 3mph
